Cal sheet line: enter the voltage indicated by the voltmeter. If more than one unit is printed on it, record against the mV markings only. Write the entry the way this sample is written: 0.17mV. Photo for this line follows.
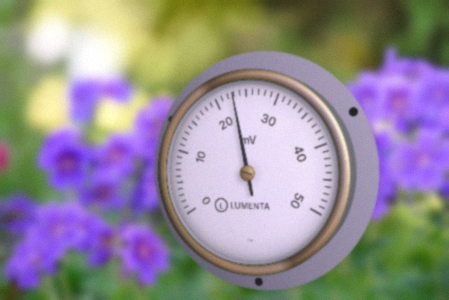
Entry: 23mV
